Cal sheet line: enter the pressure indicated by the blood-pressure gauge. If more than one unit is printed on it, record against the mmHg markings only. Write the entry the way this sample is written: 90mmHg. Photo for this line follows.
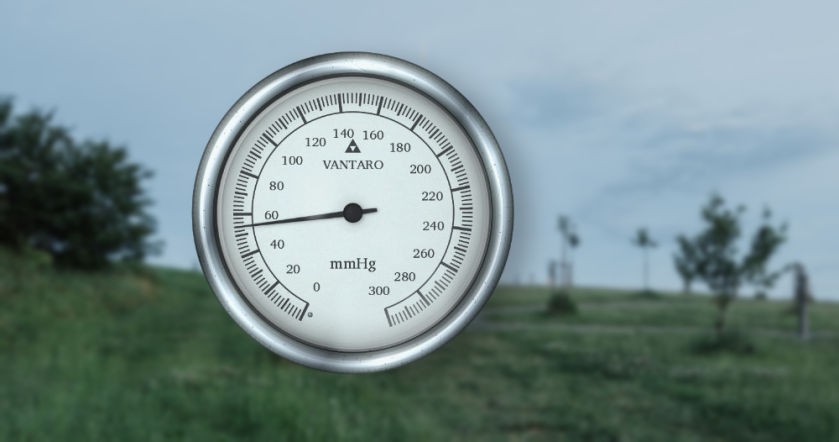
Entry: 54mmHg
